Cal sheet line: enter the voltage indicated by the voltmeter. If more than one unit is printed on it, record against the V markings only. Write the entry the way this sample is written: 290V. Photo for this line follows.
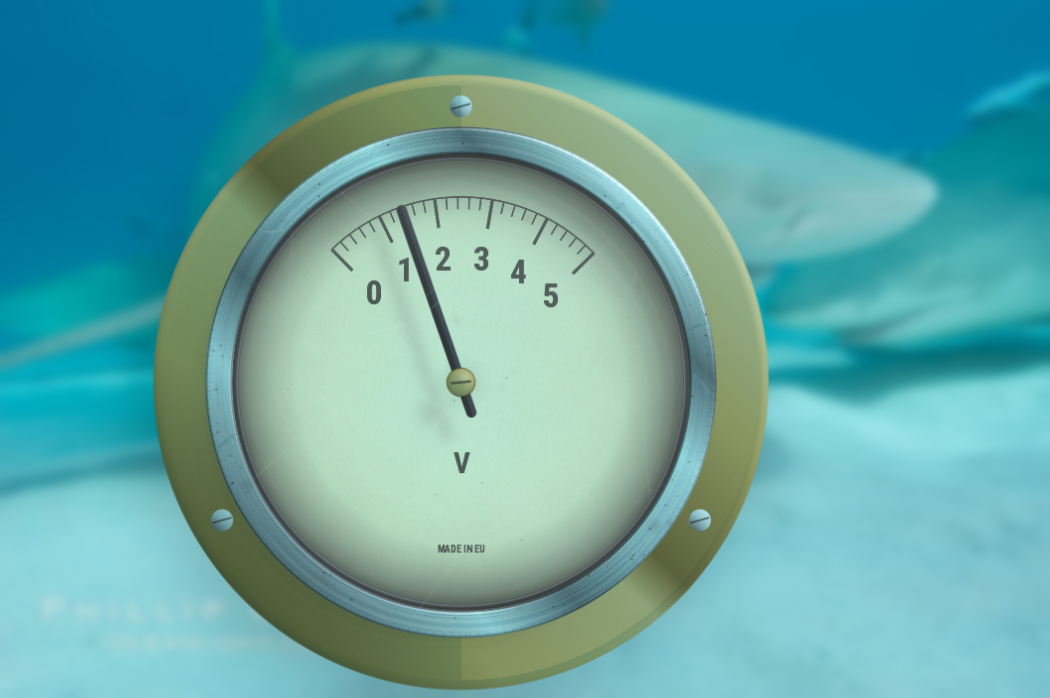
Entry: 1.4V
